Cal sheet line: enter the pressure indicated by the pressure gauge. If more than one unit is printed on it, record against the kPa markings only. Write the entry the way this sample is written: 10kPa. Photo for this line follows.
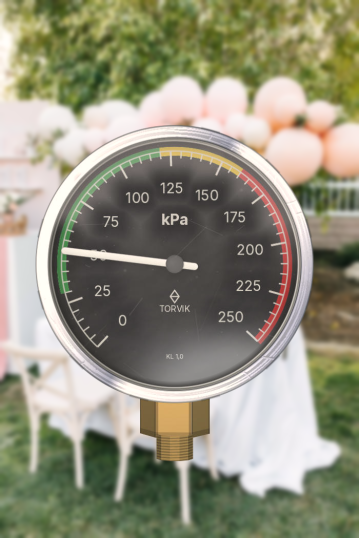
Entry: 50kPa
